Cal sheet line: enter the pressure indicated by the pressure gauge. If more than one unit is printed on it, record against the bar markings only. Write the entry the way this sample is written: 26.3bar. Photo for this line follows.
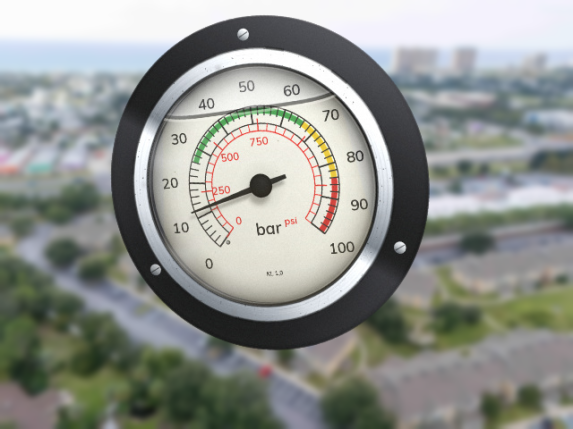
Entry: 12bar
